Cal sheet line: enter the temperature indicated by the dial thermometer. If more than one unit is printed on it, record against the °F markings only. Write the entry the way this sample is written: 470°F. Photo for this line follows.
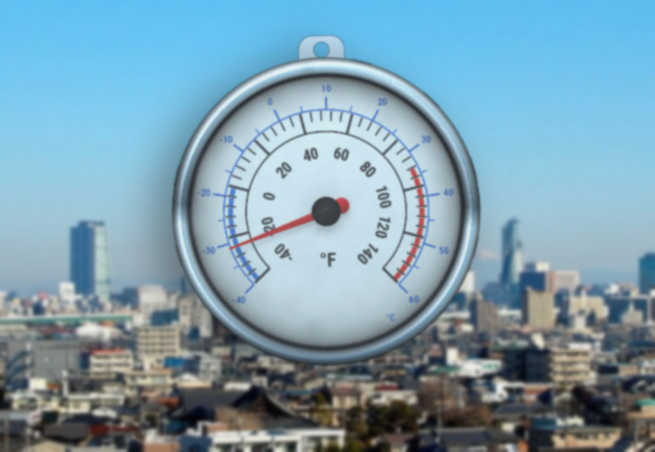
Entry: -24°F
